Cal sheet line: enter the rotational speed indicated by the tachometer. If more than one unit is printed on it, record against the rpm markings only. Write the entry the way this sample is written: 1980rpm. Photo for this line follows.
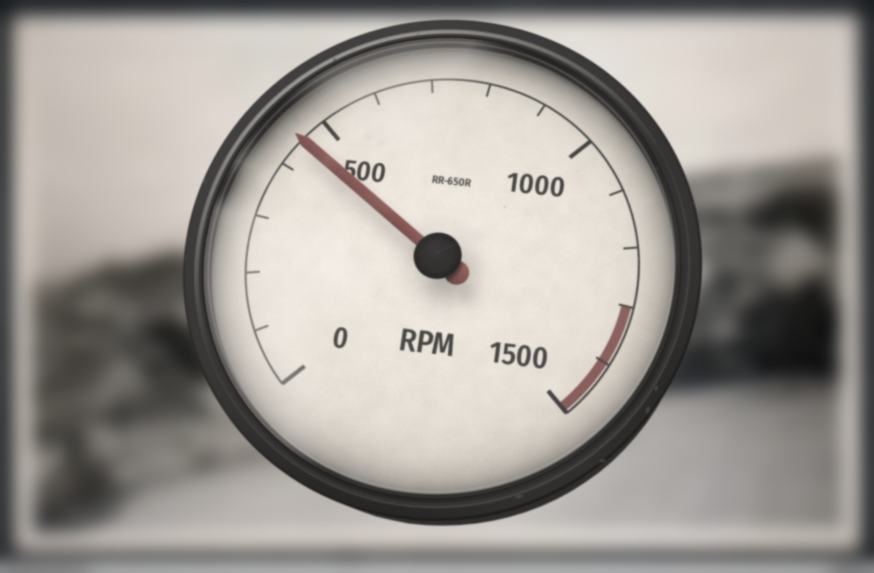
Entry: 450rpm
